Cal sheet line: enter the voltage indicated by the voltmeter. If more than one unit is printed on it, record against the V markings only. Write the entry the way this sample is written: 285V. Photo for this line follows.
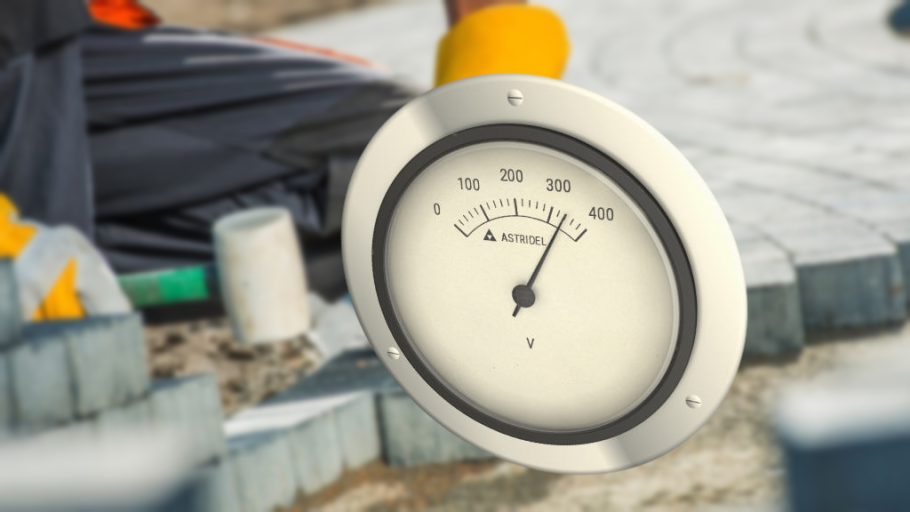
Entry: 340V
